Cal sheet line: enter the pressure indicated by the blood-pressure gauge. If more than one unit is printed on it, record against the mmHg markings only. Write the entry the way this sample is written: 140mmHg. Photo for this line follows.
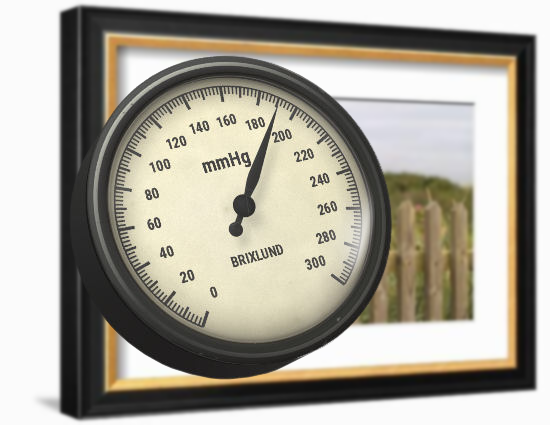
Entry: 190mmHg
